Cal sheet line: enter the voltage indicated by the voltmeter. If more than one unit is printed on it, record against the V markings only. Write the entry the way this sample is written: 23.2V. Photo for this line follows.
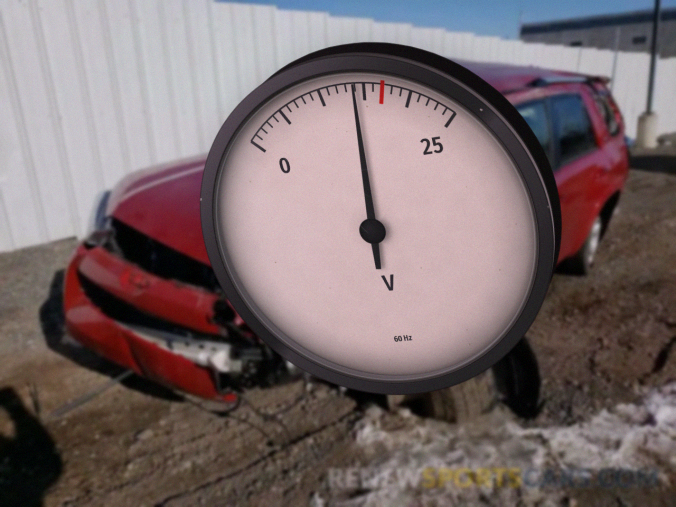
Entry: 14V
